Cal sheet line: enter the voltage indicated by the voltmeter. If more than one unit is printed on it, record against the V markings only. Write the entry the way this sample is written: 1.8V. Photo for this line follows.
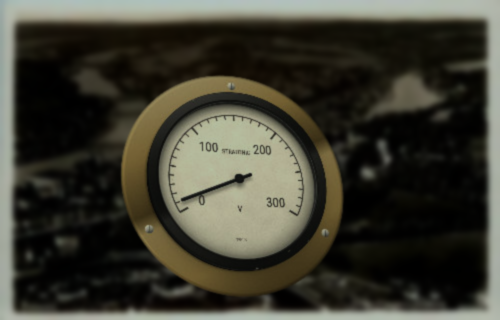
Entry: 10V
